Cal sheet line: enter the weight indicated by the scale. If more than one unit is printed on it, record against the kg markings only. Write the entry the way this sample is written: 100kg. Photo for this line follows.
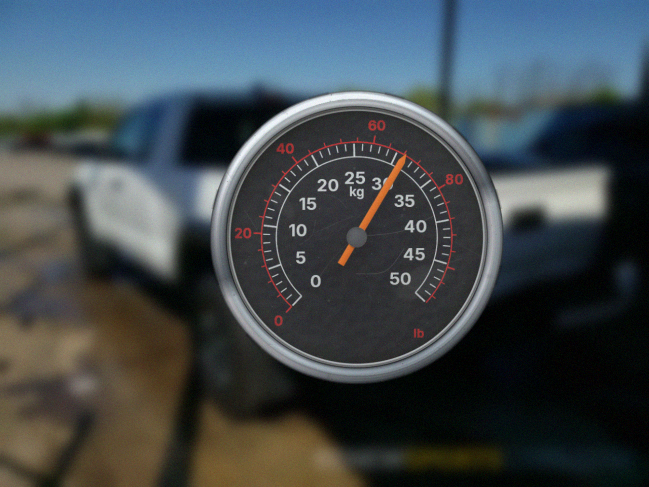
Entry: 31kg
